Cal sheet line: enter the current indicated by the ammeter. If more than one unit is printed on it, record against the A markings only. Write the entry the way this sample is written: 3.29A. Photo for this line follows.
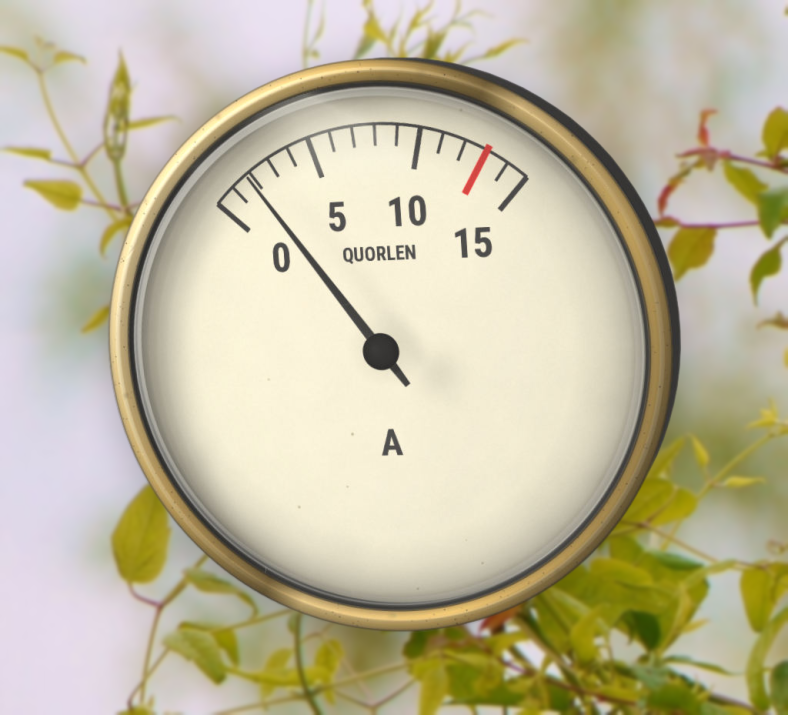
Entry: 2A
